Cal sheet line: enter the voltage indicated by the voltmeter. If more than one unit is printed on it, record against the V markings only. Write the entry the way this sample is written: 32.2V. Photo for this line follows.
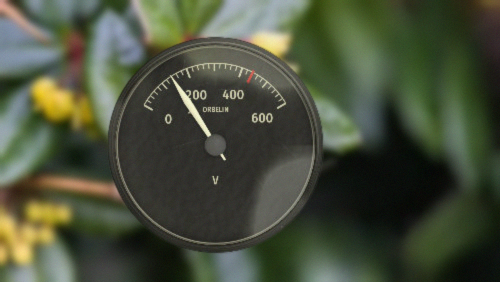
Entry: 140V
